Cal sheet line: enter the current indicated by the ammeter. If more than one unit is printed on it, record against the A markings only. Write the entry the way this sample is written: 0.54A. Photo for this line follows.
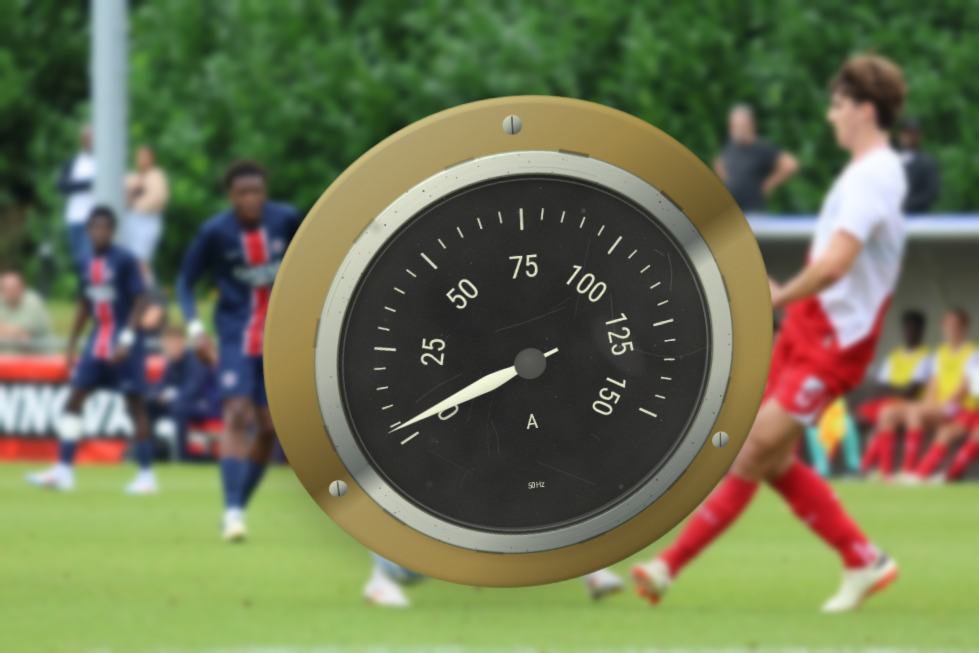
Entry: 5A
